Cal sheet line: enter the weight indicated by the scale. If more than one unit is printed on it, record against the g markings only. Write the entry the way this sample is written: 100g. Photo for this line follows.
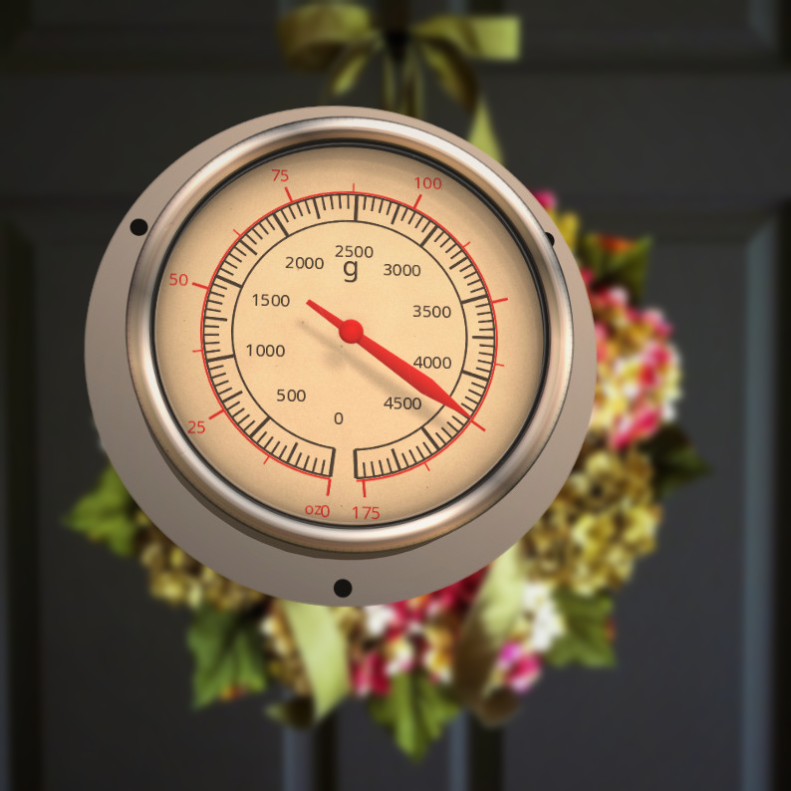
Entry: 4250g
